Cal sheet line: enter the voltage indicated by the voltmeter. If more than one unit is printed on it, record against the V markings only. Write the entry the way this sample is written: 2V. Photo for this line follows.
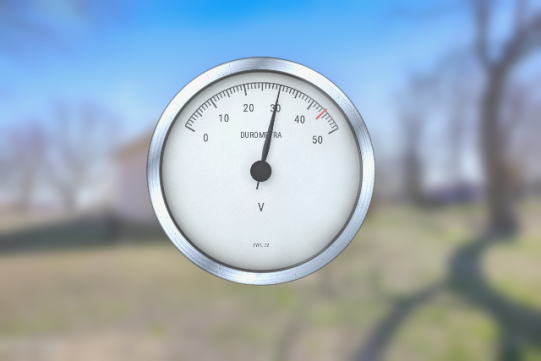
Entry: 30V
